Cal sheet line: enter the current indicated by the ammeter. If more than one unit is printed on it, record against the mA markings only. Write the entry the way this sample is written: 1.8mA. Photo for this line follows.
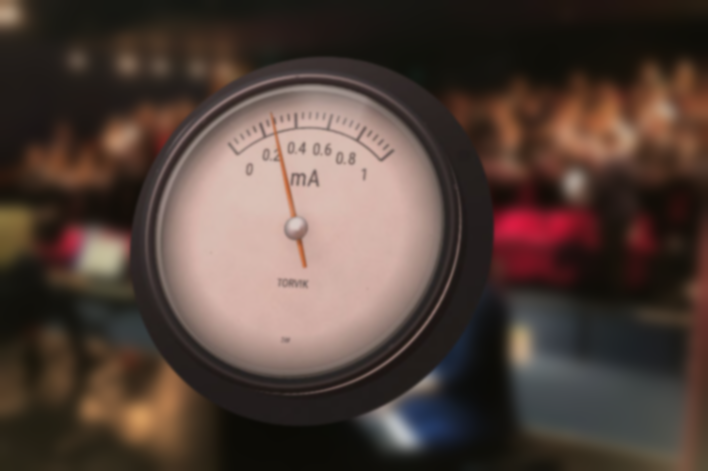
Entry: 0.28mA
